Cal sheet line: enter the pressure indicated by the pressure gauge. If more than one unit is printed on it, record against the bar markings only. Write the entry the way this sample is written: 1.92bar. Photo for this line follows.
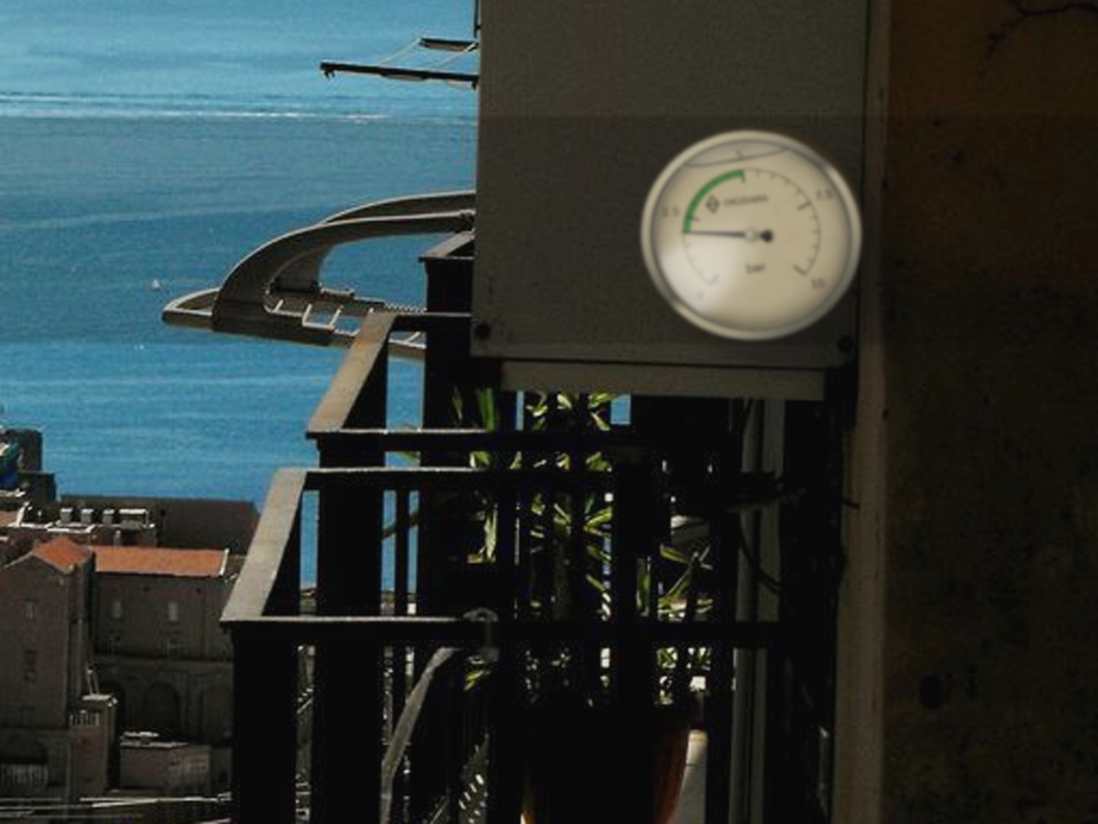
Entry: 2bar
